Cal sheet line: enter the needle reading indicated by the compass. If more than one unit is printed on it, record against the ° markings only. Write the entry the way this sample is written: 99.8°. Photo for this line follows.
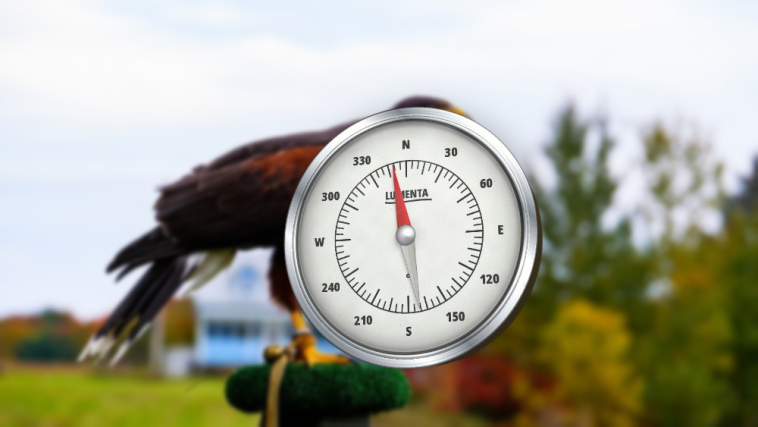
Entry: 350°
